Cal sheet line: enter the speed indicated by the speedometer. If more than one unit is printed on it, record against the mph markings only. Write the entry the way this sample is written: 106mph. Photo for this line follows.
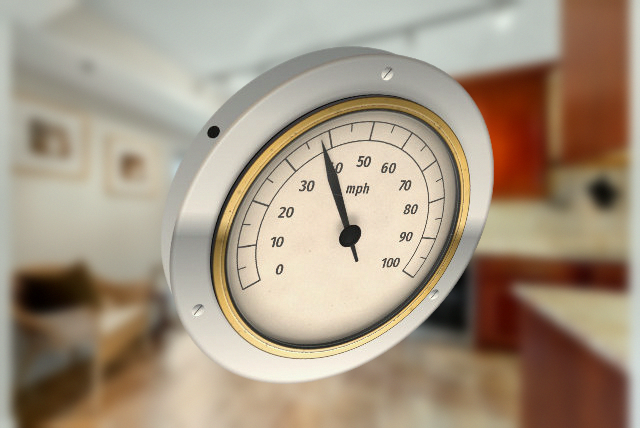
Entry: 37.5mph
